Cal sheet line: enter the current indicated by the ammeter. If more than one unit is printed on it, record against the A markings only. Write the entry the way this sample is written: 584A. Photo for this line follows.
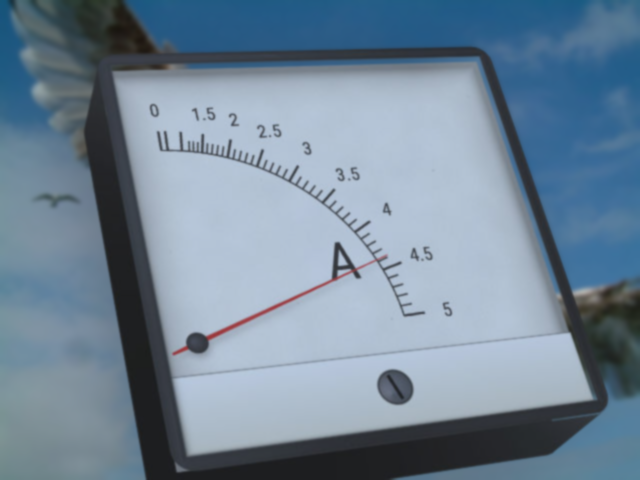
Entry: 4.4A
